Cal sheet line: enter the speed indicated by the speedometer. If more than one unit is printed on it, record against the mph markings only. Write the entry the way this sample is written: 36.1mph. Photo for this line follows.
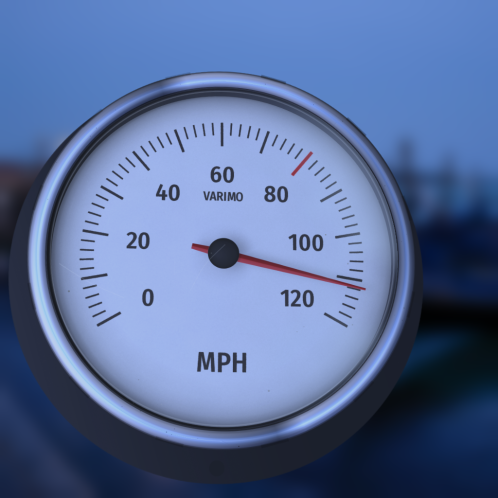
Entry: 112mph
